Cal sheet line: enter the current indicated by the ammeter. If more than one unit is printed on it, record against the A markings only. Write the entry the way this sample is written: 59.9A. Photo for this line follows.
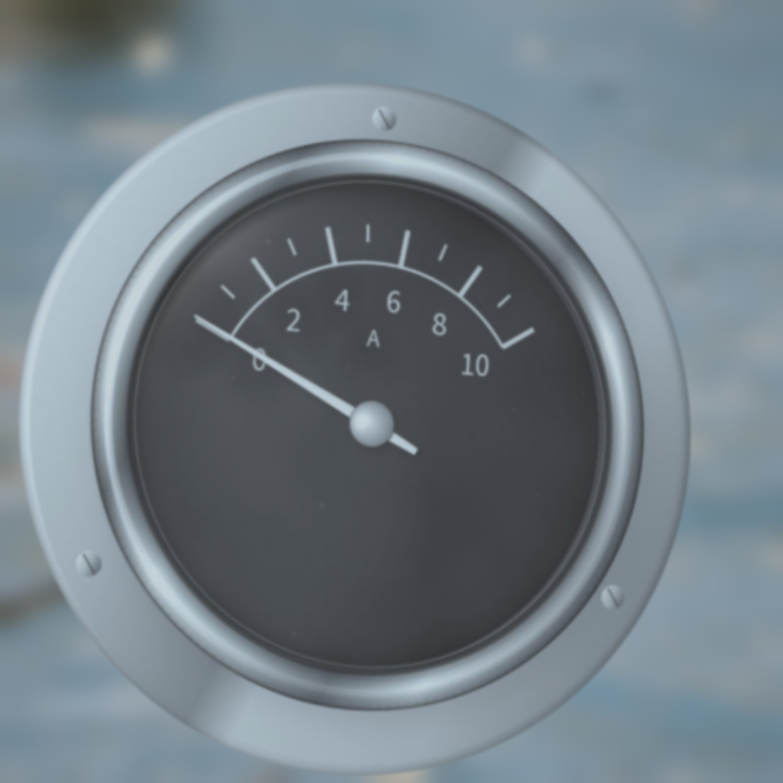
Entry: 0A
